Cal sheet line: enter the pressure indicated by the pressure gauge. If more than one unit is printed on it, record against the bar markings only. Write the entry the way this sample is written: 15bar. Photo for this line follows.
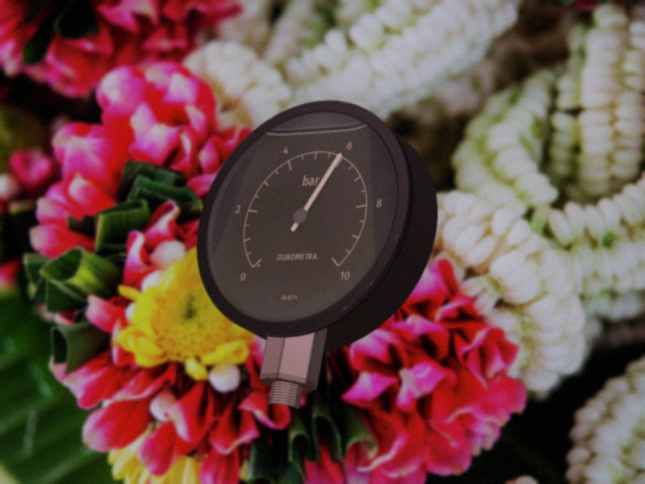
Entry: 6bar
